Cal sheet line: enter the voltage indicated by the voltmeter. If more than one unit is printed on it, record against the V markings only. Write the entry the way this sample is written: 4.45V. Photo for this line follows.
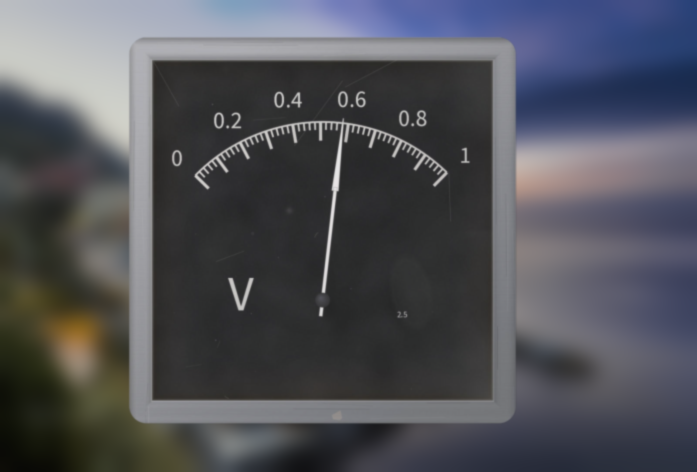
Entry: 0.58V
